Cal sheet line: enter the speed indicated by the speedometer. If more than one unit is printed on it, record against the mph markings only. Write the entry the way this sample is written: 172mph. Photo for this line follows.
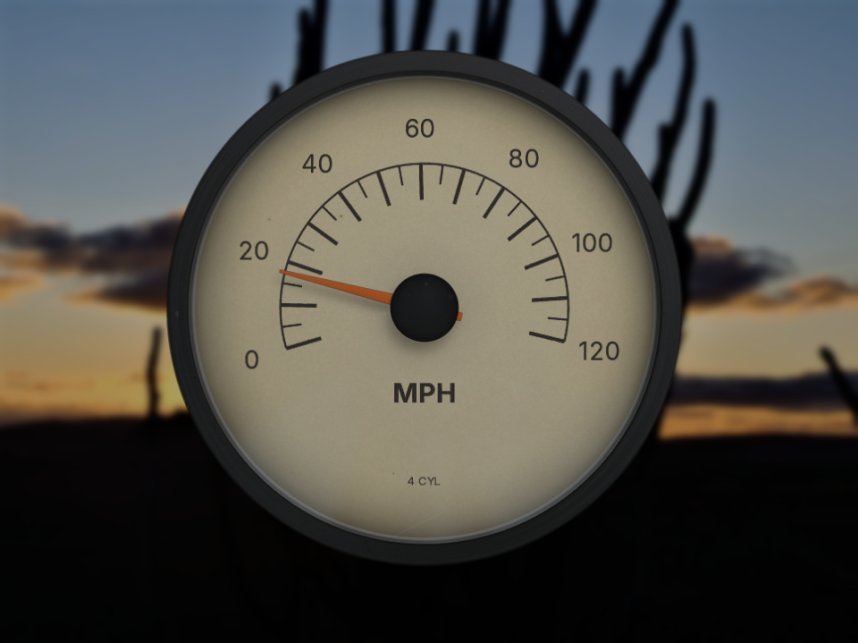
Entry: 17.5mph
